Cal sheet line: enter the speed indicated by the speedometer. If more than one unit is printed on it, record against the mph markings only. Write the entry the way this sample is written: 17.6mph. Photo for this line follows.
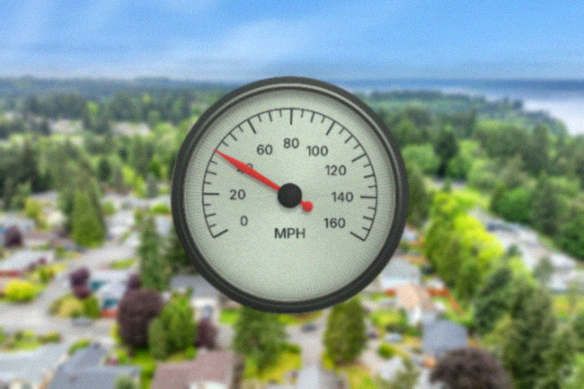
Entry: 40mph
